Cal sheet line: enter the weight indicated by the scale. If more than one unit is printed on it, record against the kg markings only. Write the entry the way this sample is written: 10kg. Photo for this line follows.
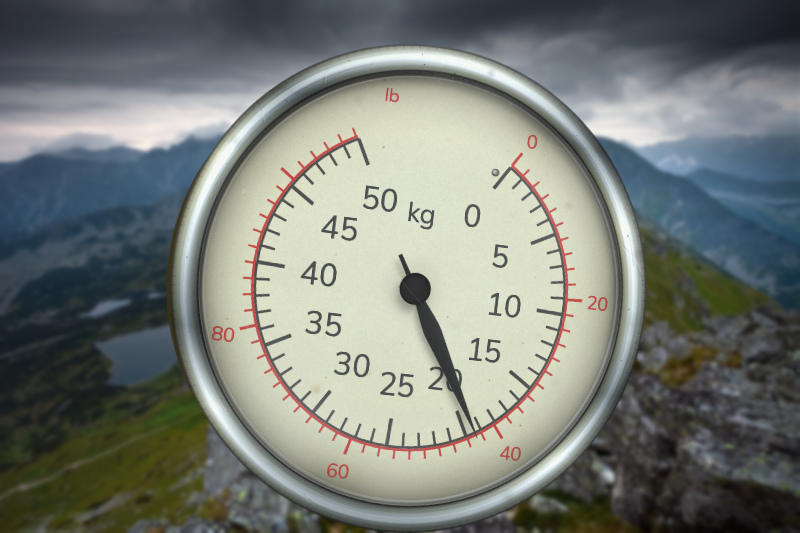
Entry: 19.5kg
